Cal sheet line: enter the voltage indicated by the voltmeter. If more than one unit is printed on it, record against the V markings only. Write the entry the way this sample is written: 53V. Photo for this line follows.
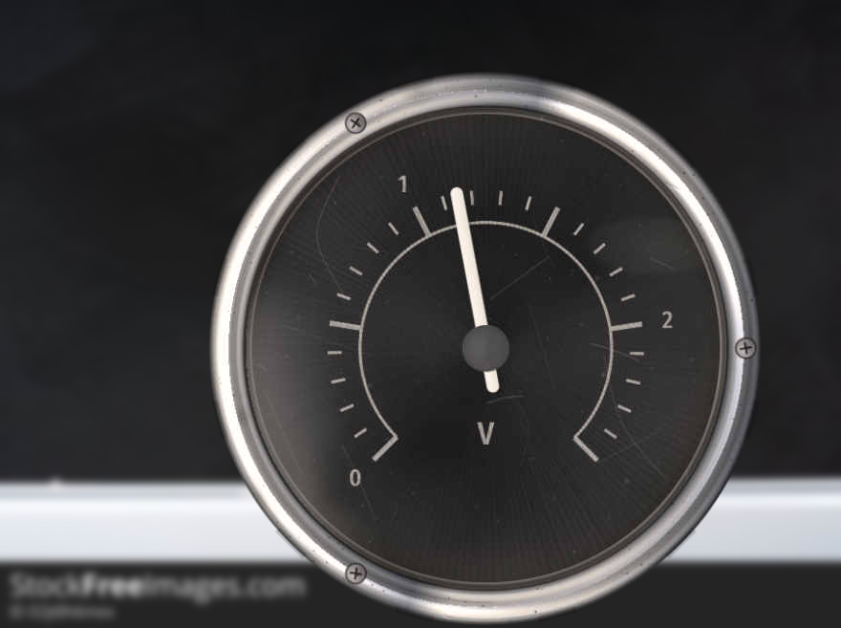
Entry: 1.15V
